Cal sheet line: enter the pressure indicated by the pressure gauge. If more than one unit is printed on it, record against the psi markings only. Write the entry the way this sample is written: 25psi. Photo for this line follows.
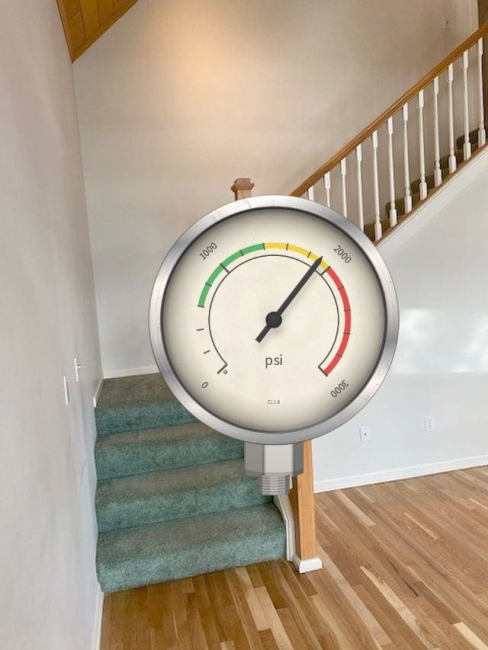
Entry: 1900psi
